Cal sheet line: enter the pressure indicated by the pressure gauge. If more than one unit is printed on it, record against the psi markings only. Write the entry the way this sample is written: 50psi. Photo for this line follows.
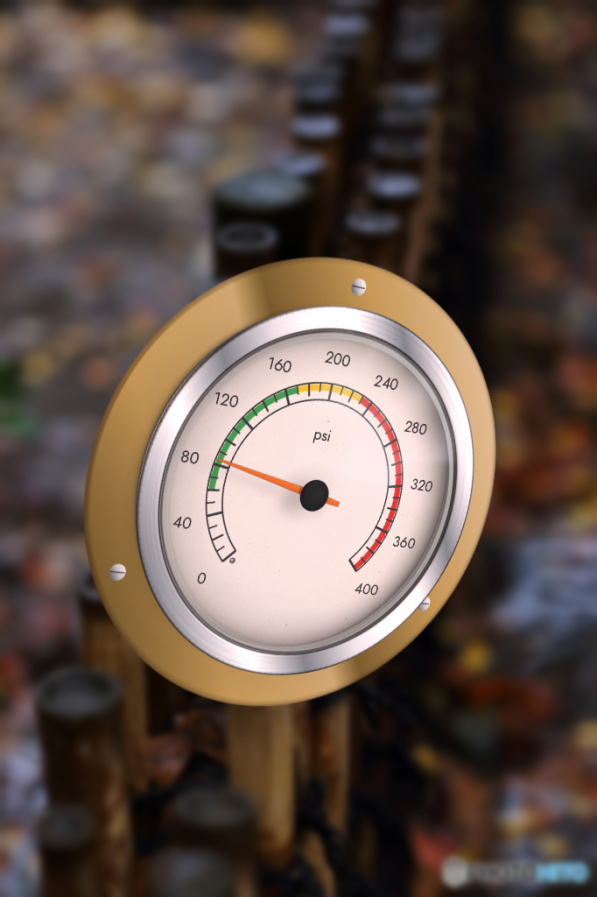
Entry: 85psi
